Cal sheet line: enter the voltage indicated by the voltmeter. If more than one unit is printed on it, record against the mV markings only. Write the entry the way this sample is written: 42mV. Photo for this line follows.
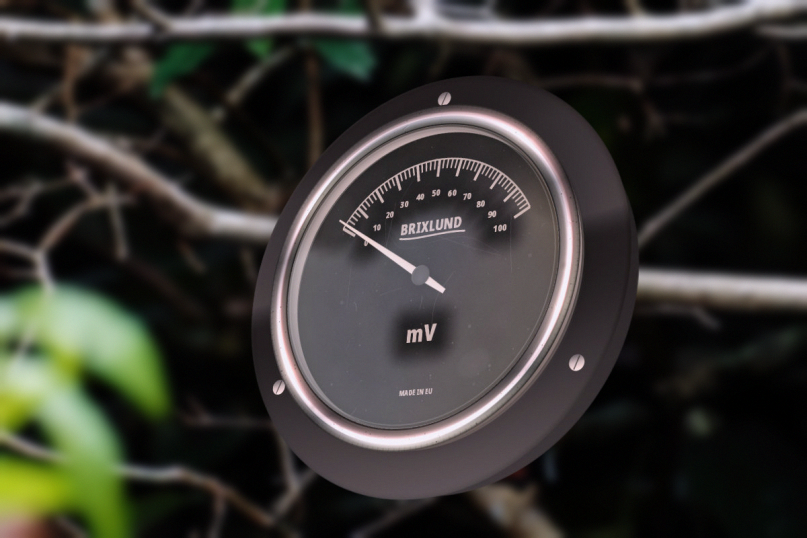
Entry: 2mV
